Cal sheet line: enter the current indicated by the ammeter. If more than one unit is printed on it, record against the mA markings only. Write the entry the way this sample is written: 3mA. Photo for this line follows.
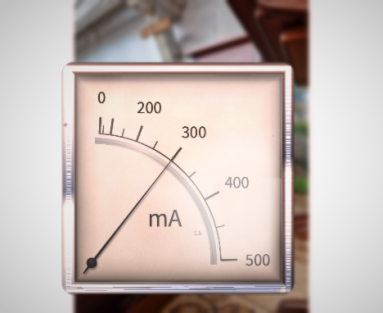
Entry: 300mA
